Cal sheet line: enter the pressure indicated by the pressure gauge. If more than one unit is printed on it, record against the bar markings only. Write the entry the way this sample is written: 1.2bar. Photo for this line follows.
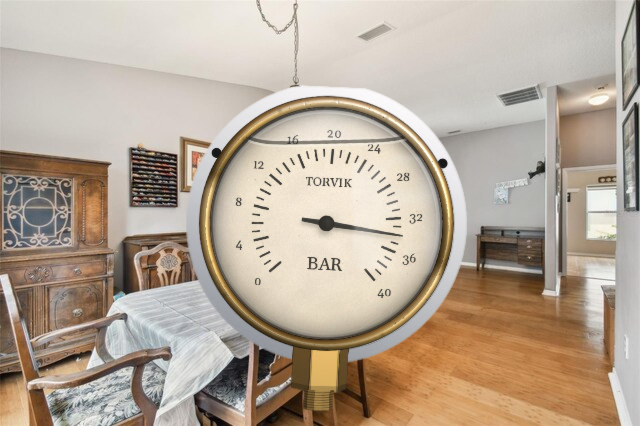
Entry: 34bar
